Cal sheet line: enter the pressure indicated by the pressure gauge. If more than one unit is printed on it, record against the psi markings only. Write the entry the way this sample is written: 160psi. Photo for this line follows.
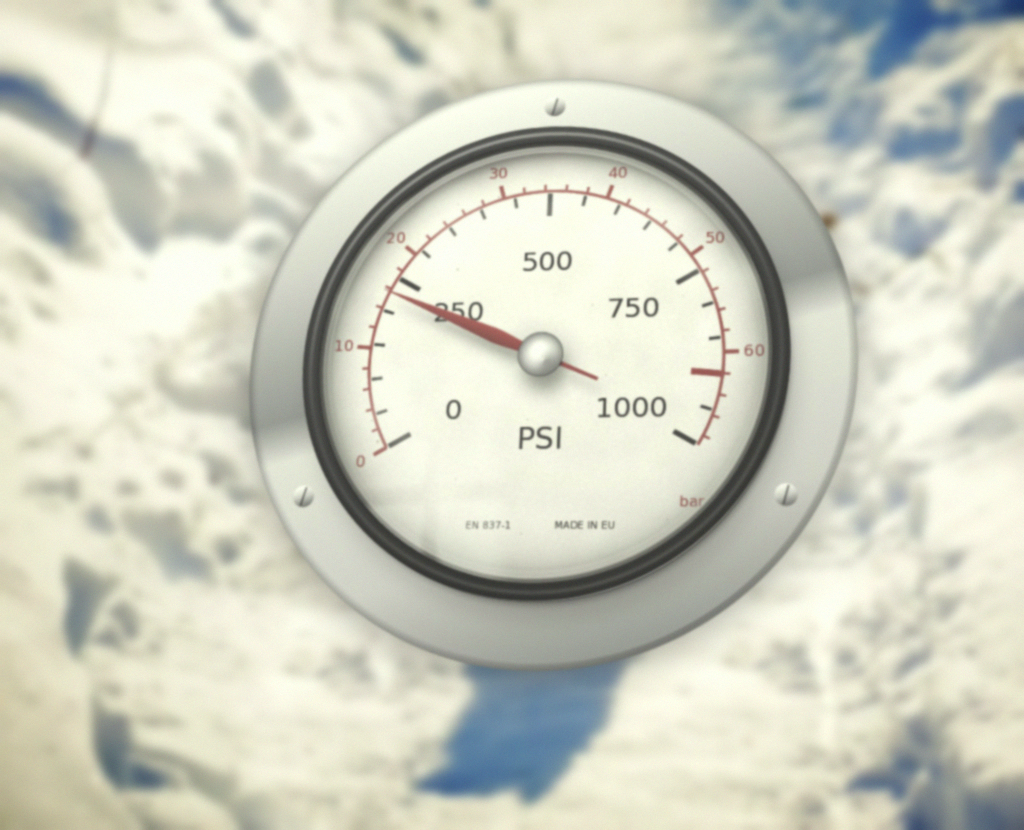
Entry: 225psi
